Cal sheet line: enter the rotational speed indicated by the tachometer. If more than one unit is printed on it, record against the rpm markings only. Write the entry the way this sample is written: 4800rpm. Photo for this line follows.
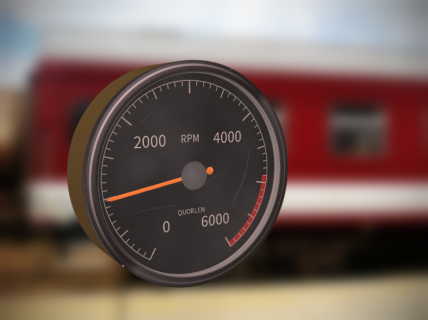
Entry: 1000rpm
